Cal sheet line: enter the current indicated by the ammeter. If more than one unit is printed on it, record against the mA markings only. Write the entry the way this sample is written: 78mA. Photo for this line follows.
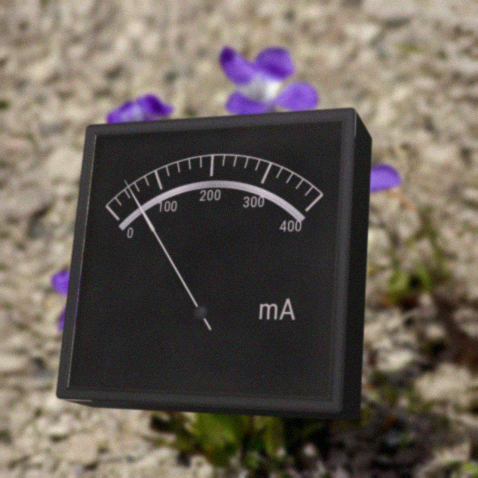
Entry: 50mA
